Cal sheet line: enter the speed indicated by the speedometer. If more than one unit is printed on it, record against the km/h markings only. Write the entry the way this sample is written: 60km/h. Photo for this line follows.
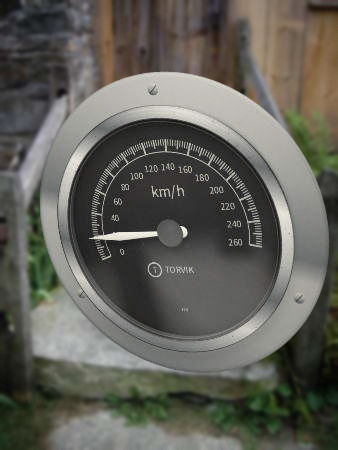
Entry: 20km/h
